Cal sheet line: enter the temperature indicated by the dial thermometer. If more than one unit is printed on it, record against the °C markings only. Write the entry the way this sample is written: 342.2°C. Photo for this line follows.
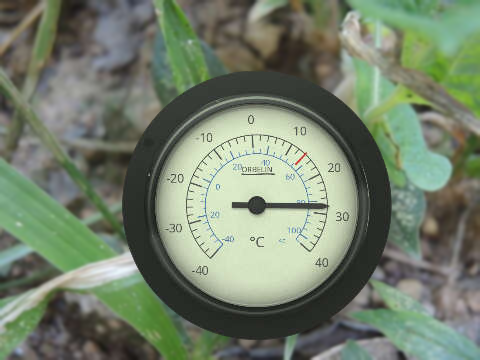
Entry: 28°C
